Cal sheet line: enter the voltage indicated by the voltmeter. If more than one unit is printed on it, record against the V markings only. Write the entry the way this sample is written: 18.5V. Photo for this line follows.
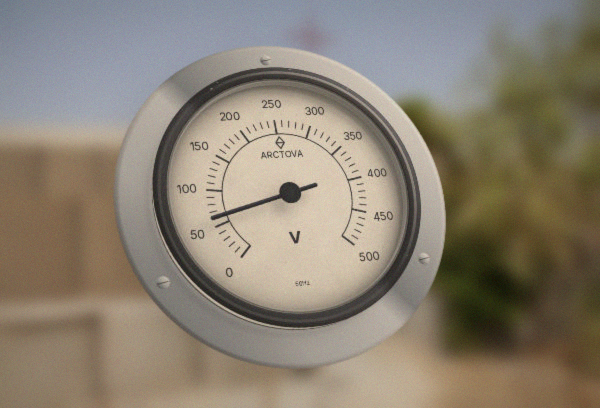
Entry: 60V
